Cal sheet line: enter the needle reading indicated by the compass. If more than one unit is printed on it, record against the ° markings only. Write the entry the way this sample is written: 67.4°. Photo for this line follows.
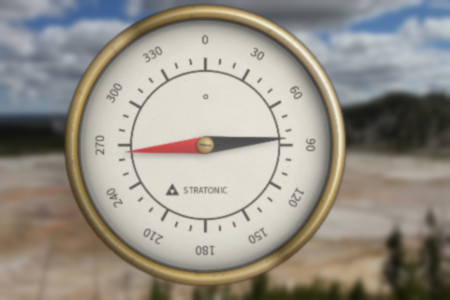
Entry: 265°
